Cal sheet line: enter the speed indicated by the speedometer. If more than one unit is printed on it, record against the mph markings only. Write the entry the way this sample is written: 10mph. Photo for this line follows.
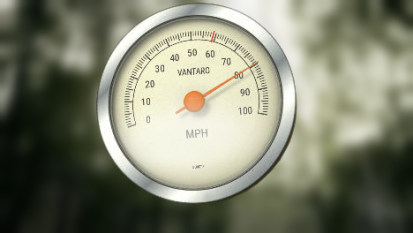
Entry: 80mph
